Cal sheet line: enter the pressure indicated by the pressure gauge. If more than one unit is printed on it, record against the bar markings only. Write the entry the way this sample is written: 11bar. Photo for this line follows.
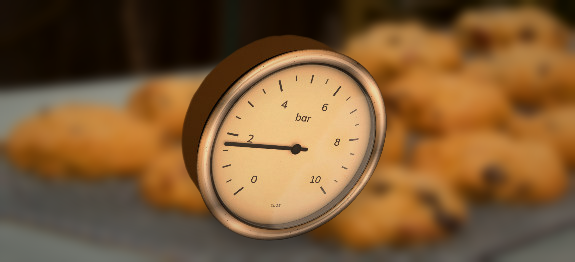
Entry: 1.75bar
